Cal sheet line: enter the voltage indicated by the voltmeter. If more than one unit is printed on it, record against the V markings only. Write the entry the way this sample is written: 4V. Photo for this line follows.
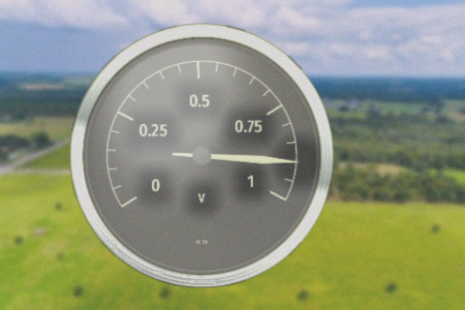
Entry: 0.9V
